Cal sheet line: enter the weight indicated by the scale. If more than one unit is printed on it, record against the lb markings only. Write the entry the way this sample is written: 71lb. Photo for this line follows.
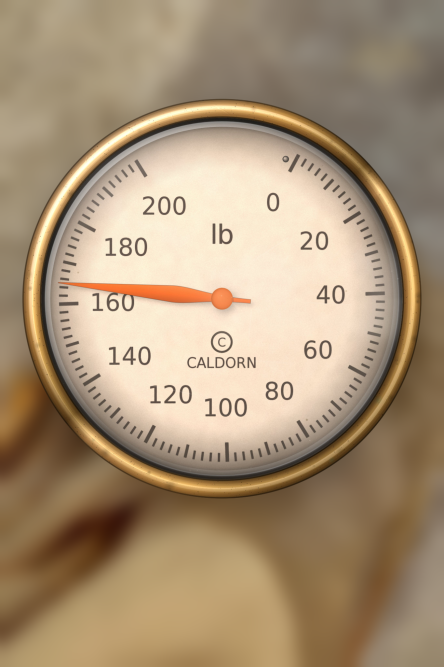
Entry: 165lb
